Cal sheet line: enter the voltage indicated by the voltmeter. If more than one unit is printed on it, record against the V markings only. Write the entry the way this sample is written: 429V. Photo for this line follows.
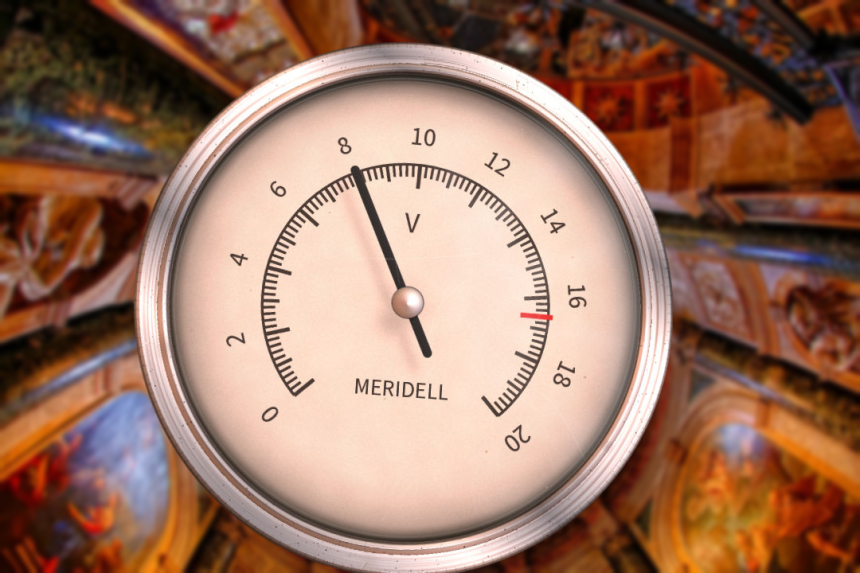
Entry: 8V
